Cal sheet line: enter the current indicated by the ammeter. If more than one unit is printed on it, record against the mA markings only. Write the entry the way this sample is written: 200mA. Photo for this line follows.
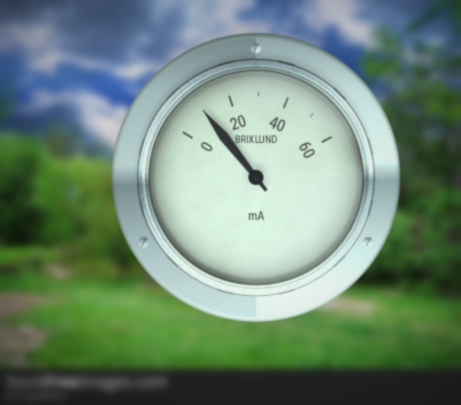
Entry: 10mA
